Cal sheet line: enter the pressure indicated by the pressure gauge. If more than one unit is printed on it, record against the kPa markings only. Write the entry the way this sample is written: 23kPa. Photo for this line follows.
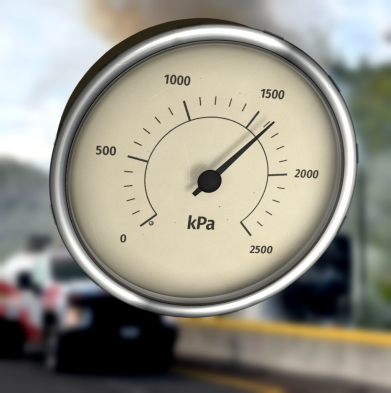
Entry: 1600kPa
